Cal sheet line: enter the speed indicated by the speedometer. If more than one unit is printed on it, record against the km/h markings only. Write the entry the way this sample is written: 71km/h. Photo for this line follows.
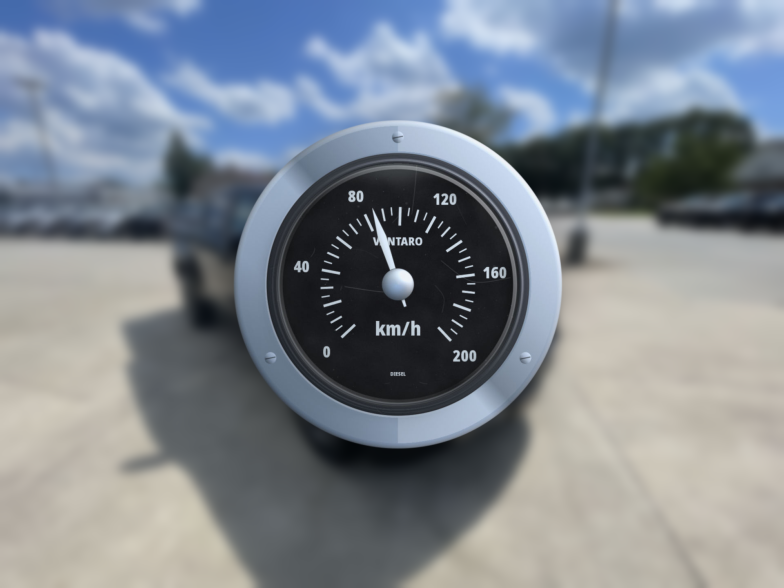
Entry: 85km/h
